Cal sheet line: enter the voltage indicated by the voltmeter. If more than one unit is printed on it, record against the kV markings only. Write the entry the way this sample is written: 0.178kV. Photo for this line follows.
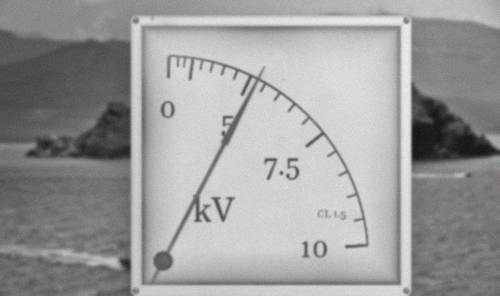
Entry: 5.25kV
